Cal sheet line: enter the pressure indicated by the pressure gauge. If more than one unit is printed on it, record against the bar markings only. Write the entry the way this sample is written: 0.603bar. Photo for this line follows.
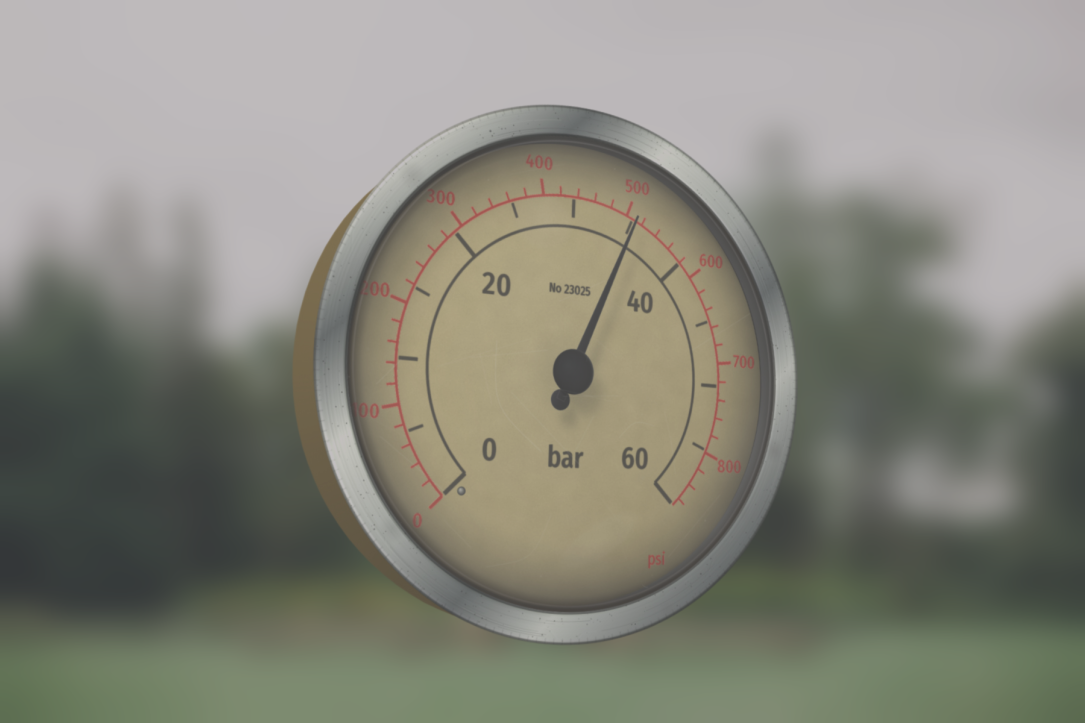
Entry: 35bar
